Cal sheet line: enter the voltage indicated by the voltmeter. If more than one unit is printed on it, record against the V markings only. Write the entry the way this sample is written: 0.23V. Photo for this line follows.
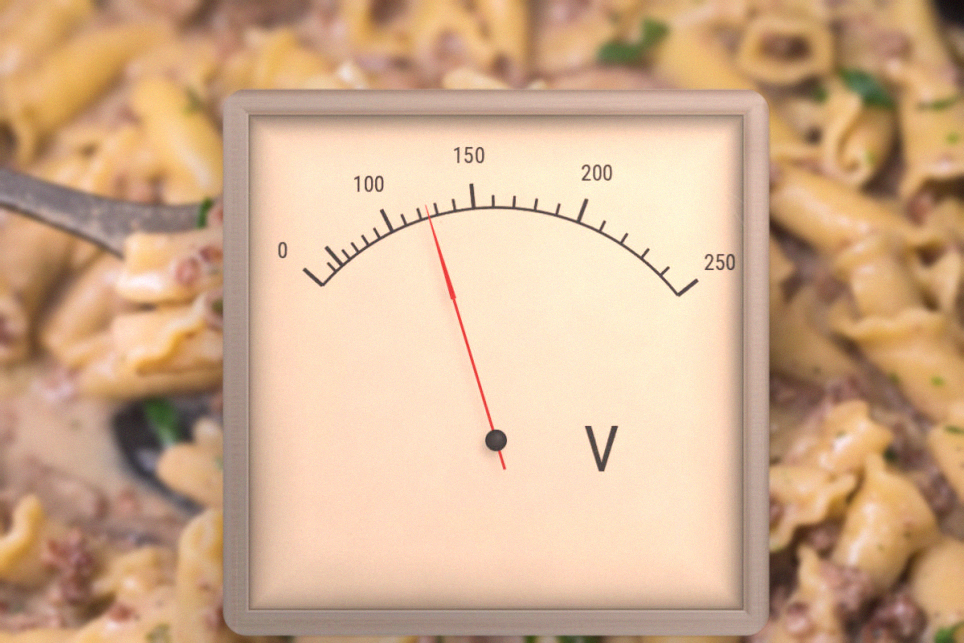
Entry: 125V
